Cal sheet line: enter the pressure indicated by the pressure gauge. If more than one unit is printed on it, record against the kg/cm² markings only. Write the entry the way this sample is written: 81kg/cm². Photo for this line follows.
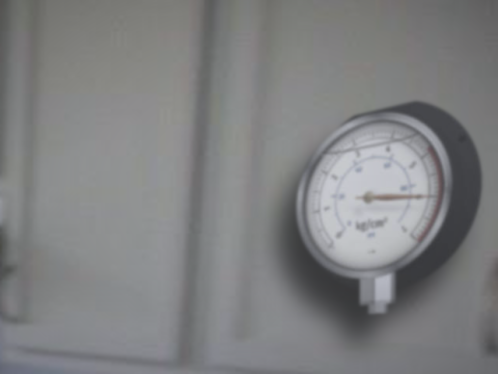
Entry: 6kg/cm²
